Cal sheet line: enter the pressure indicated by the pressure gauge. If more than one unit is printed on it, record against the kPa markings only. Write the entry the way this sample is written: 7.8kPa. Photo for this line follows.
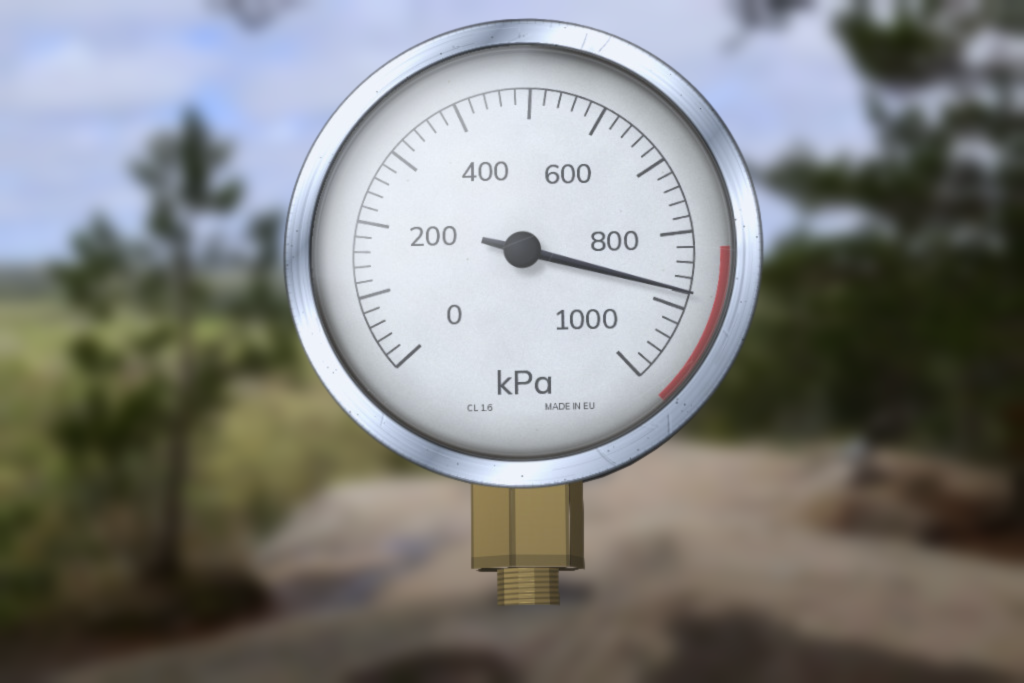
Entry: 880kPa
